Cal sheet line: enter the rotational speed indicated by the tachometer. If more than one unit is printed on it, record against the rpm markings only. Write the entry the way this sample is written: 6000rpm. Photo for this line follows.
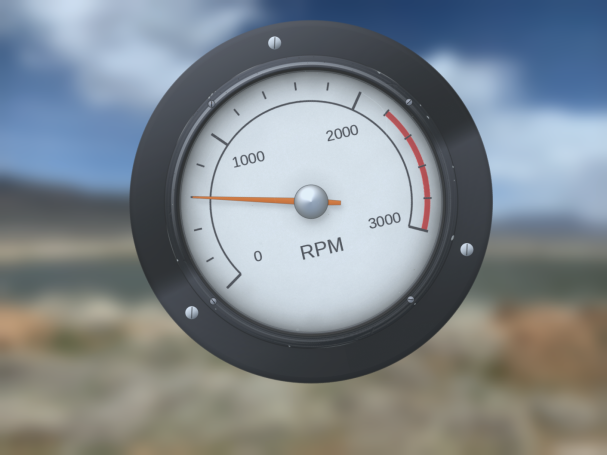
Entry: 600rpm
